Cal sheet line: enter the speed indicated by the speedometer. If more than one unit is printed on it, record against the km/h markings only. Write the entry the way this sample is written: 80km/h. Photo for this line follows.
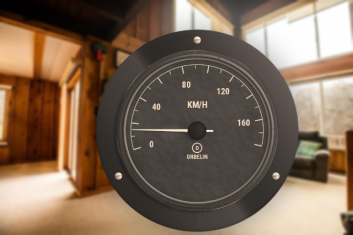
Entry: 15km/h
